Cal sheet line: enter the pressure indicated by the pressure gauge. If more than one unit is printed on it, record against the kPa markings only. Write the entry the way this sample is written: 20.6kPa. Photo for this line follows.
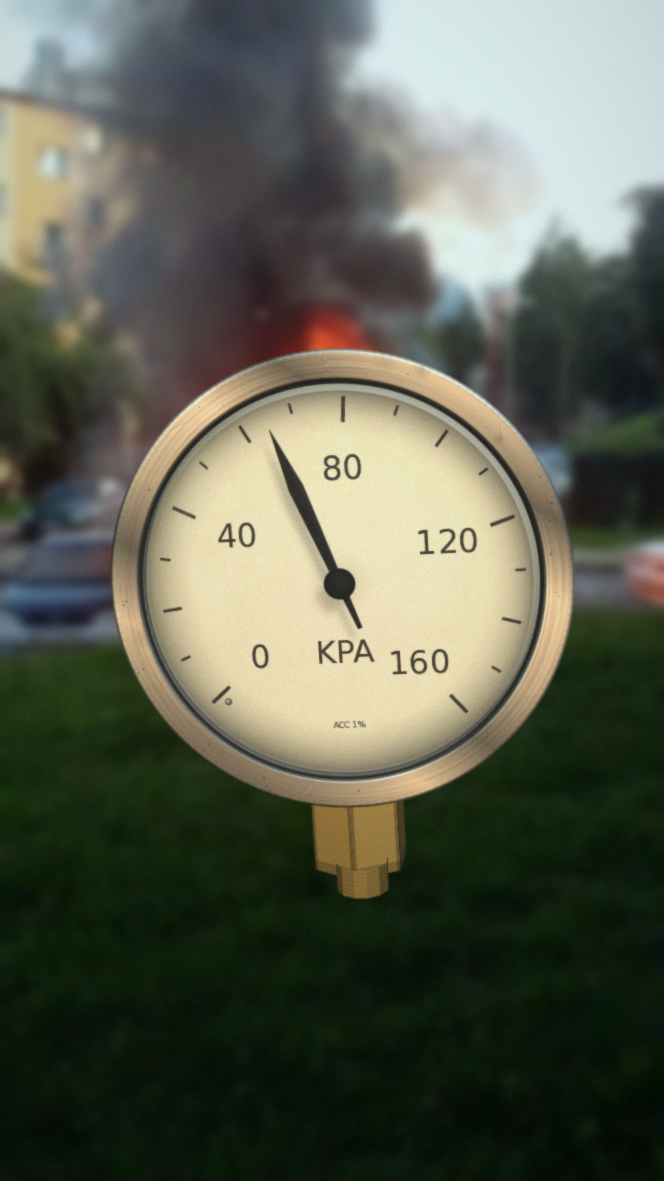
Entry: 65kPa
